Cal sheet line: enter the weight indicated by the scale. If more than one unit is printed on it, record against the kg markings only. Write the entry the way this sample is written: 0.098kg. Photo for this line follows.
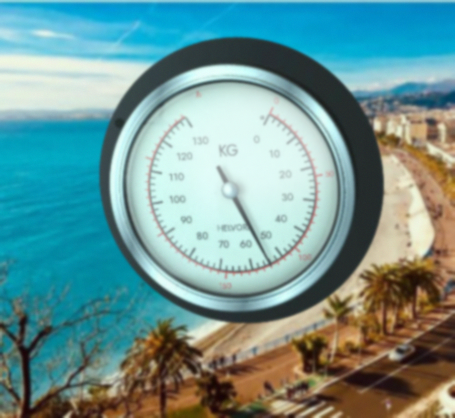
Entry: 54kg
